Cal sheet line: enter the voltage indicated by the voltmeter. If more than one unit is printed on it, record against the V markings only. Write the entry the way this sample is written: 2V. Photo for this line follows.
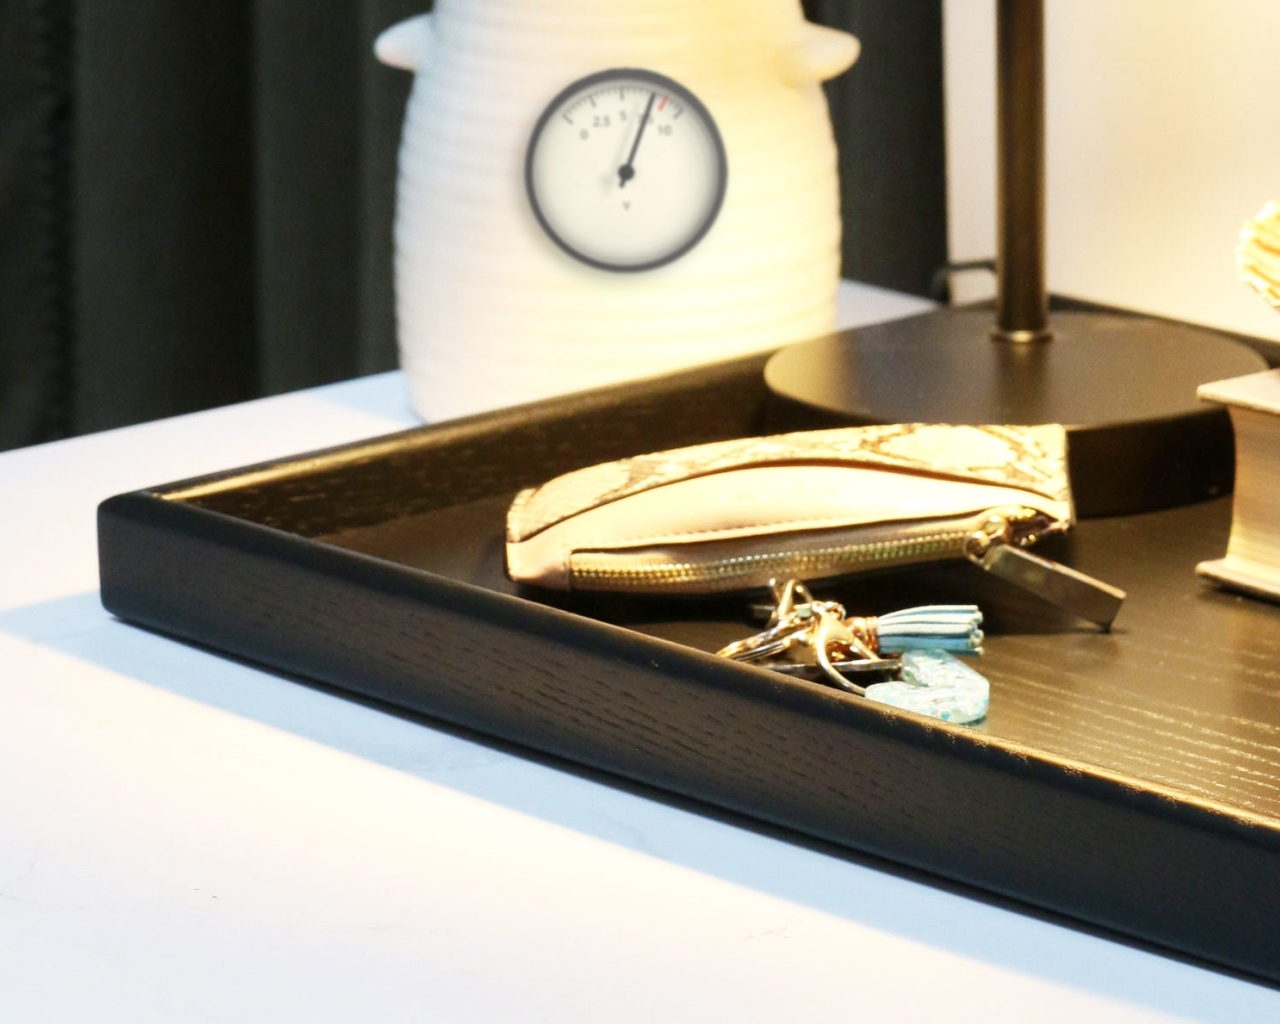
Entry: 7.5V
